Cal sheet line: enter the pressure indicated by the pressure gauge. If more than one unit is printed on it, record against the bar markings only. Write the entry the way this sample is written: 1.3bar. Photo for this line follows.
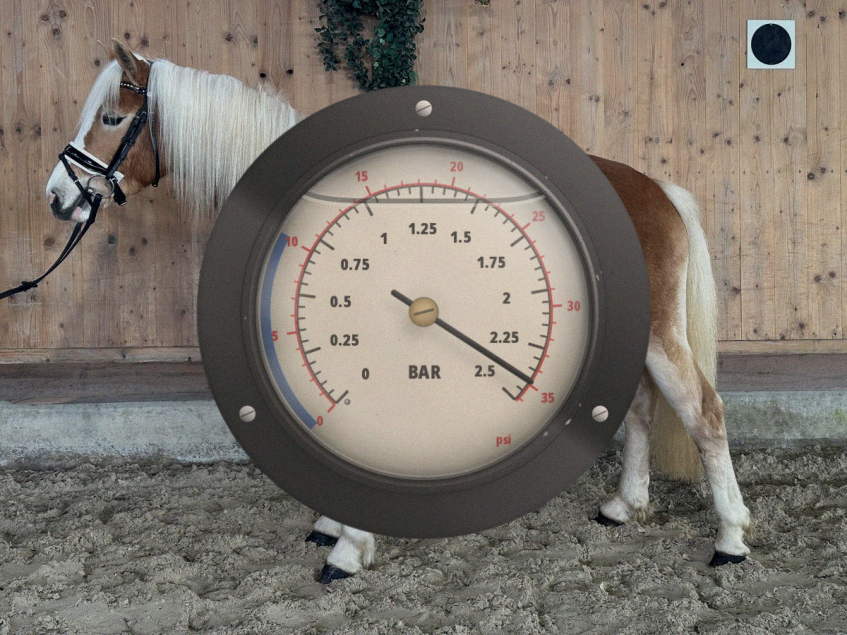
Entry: 2.4bar
